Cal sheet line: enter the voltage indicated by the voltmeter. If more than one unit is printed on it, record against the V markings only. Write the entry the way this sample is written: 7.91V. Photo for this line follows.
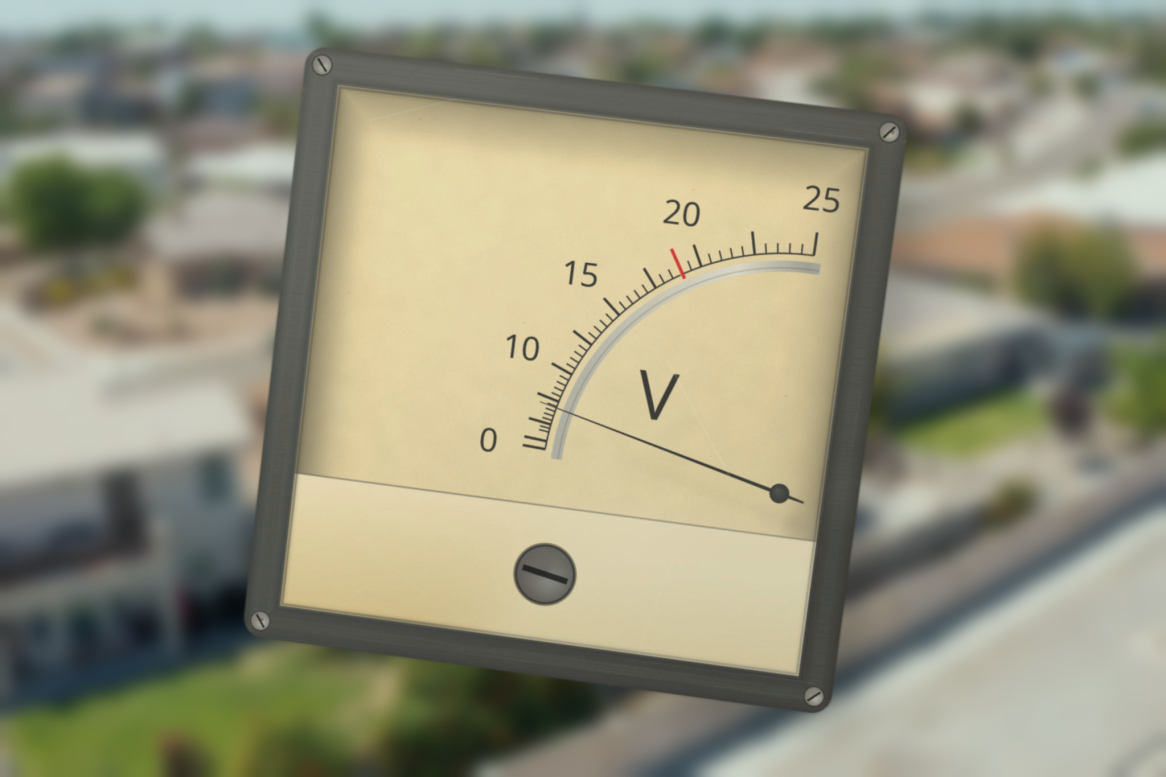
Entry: 7V
